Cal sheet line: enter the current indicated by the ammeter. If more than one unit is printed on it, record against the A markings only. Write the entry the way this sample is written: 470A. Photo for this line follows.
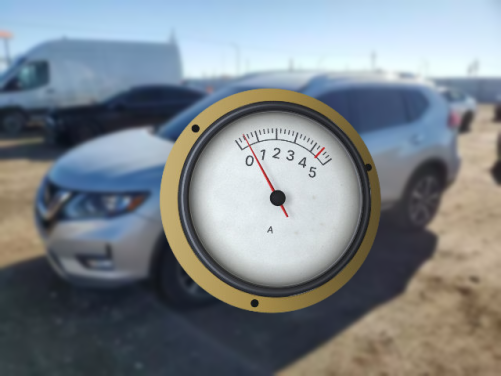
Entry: 0.4A
